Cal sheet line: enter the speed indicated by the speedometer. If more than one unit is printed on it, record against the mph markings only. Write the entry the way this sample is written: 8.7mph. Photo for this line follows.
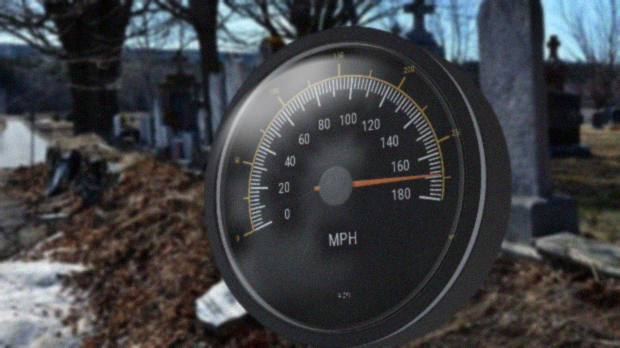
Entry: 170mph
